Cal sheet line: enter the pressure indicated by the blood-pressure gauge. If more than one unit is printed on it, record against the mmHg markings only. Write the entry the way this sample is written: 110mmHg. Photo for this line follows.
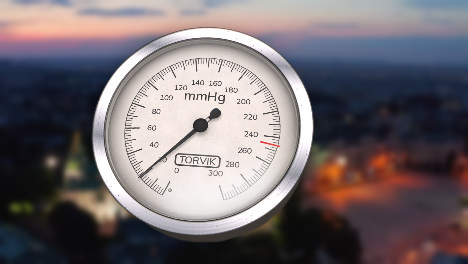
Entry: 20mmHg
